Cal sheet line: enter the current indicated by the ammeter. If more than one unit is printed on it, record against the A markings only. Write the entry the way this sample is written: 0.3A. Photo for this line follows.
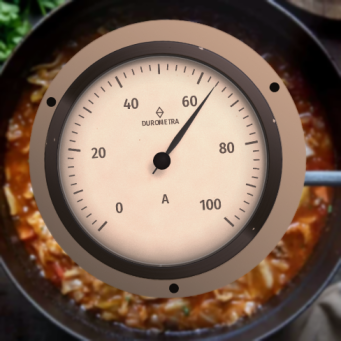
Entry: 64A
